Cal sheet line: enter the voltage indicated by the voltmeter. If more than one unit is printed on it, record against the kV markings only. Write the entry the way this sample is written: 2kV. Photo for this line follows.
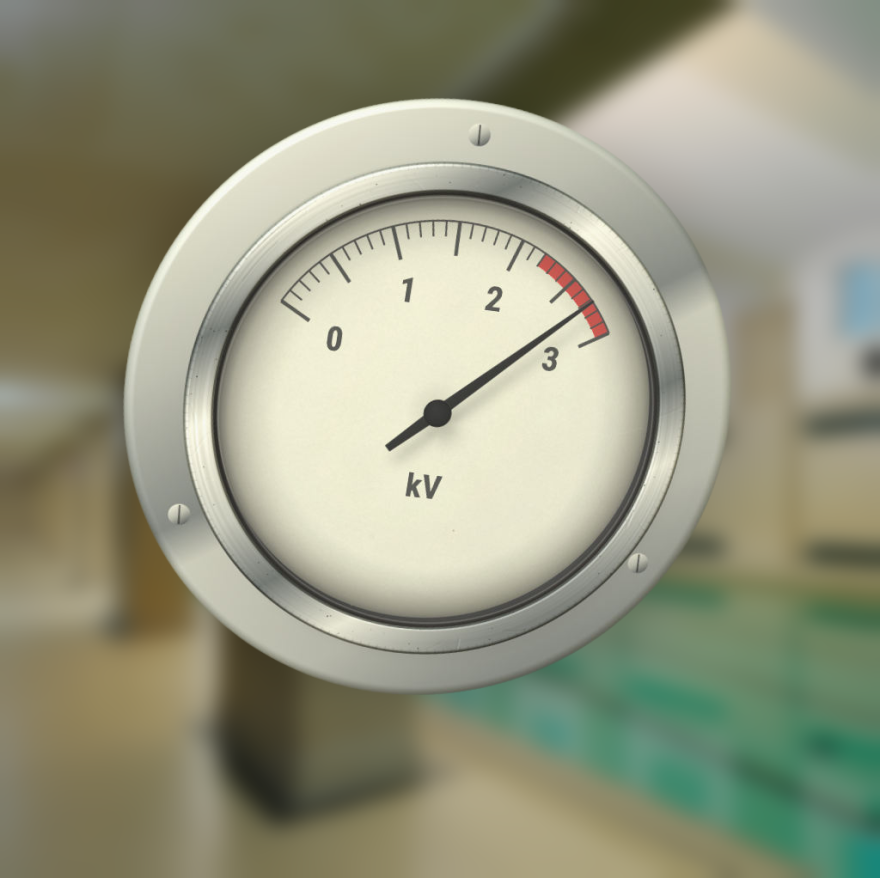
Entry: 2.7kV
